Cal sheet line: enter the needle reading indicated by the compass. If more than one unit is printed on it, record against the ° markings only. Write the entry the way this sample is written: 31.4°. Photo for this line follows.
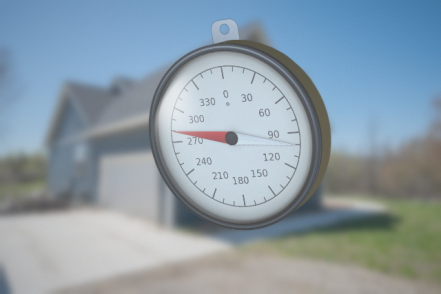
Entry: 280°
